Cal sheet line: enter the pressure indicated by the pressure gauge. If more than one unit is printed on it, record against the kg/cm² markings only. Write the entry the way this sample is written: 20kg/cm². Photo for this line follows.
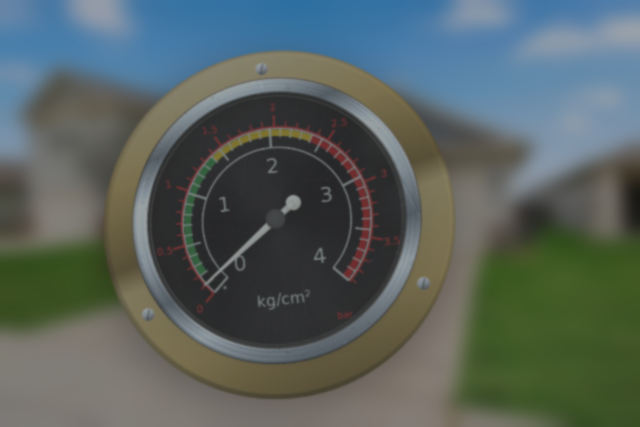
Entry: 0.1kg/cm²
